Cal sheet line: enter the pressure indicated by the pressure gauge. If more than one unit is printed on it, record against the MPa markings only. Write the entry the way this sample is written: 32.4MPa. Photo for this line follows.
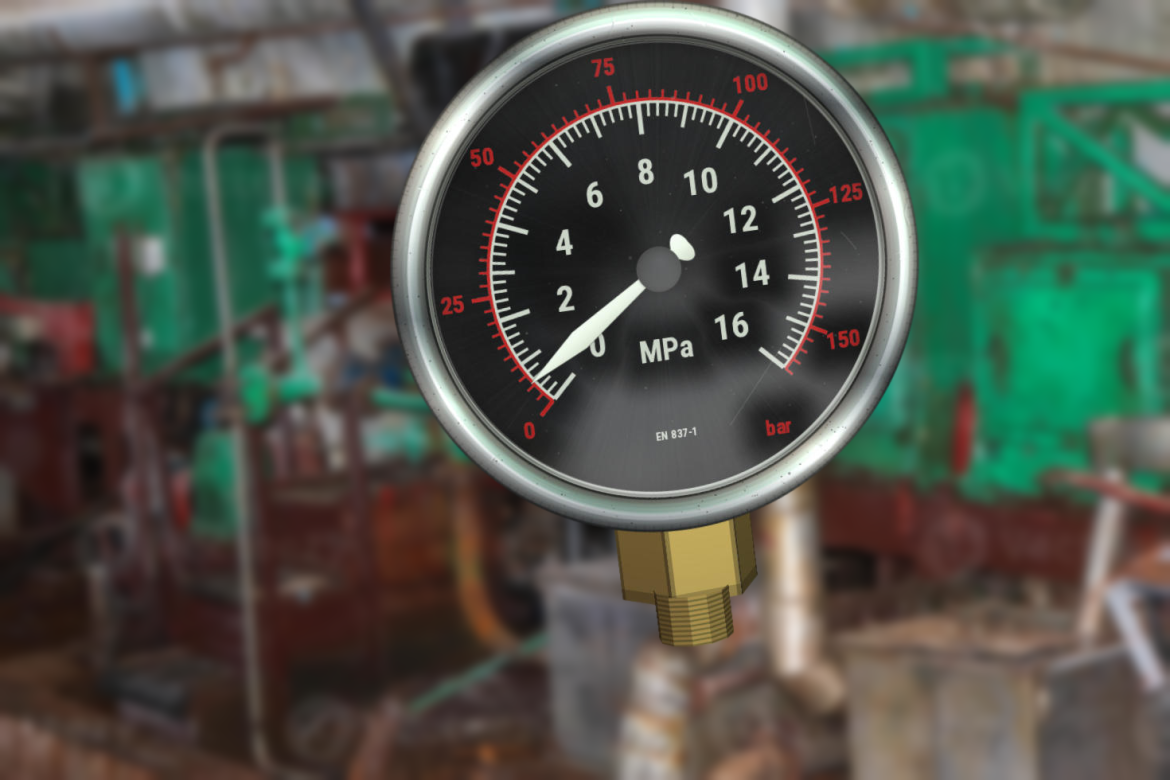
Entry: 0.6MPa
